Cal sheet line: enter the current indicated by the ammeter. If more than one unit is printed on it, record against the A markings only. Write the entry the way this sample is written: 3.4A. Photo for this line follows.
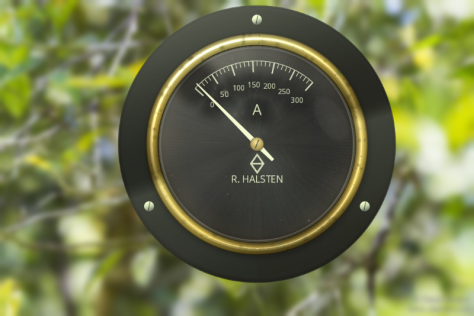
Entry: 10A
